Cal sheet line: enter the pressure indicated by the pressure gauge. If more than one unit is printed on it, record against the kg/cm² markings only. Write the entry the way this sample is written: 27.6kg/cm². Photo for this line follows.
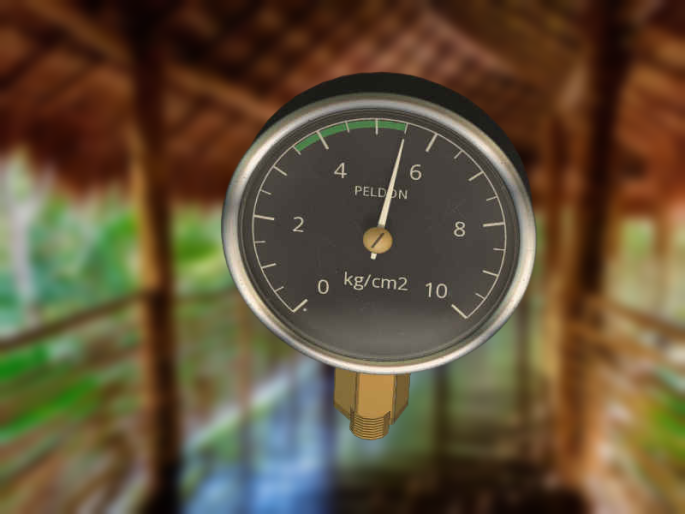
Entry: 5.5kg/cm²
